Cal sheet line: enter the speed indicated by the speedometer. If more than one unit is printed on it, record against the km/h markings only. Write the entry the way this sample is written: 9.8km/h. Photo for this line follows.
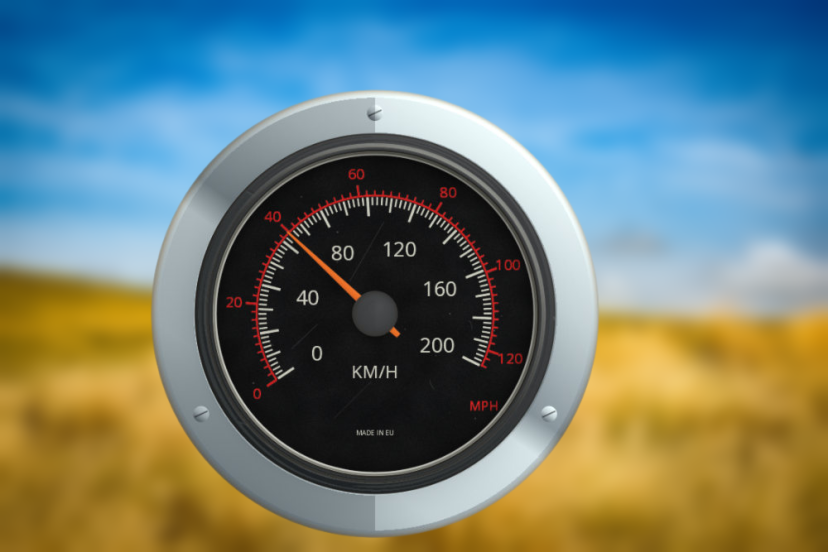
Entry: 64km/h
